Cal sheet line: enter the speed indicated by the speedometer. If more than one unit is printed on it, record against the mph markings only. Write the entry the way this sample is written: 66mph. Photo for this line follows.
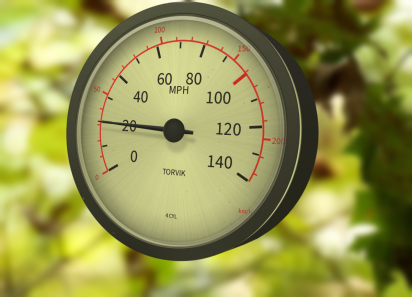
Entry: 20mph
